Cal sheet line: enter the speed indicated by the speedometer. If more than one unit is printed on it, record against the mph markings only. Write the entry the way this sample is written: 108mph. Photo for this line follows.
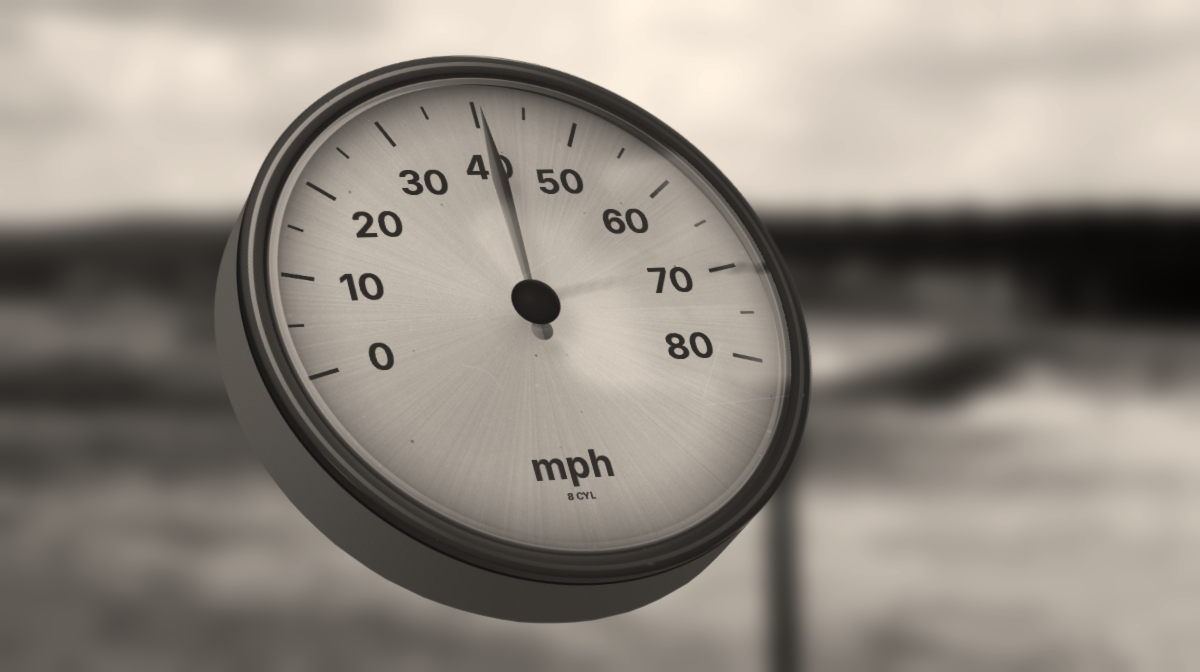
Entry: 40mph
